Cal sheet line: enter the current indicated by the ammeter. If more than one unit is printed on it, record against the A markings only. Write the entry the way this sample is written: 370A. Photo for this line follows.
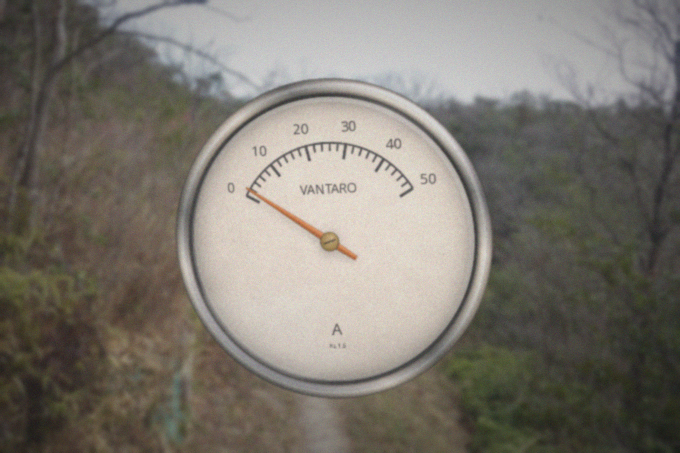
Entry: 2A
